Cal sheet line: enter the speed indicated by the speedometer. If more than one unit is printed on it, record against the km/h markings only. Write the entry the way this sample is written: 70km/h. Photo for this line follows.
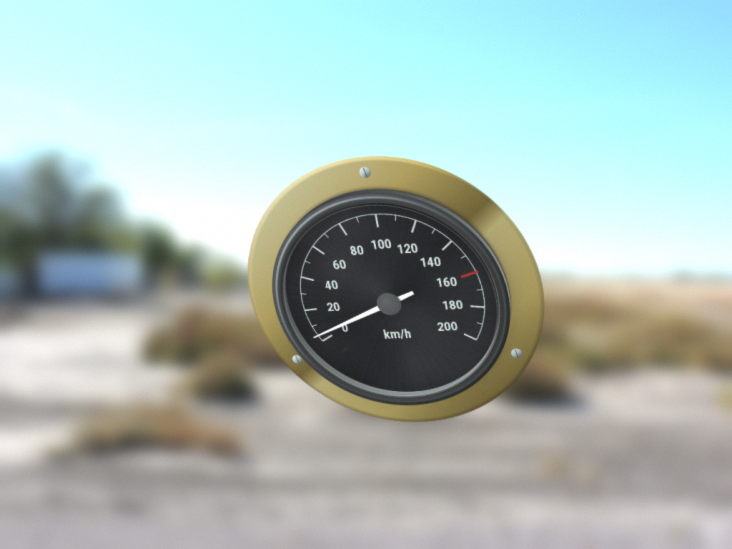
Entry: 5km/h
